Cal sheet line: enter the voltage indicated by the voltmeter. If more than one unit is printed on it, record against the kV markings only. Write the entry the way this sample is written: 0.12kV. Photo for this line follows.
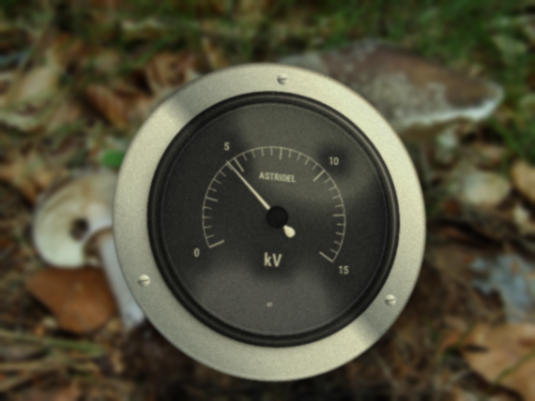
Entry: 4.5kV
